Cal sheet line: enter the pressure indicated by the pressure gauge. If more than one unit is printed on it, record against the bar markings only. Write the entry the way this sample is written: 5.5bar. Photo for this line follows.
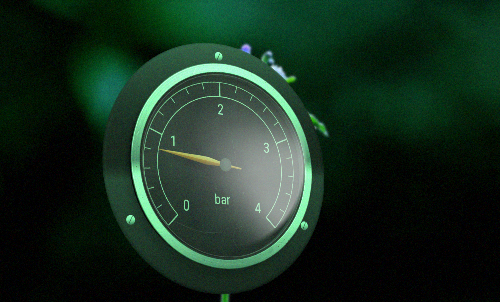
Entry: 0.8bar
